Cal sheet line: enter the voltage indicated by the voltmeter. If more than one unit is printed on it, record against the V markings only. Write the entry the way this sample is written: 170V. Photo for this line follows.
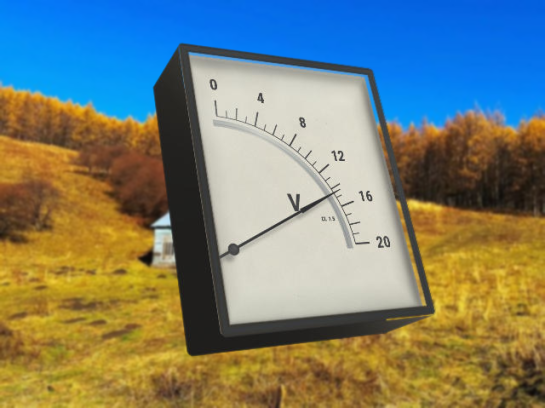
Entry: 14.5V
